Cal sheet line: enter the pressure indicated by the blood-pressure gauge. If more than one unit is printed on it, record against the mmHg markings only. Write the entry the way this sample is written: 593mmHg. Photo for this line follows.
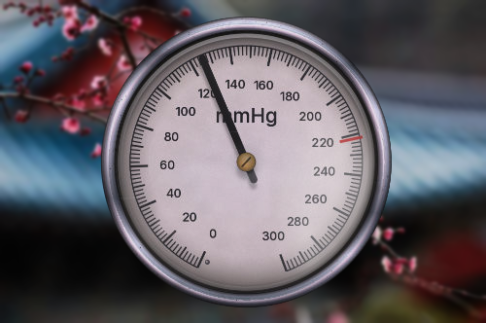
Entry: 126mmHg
